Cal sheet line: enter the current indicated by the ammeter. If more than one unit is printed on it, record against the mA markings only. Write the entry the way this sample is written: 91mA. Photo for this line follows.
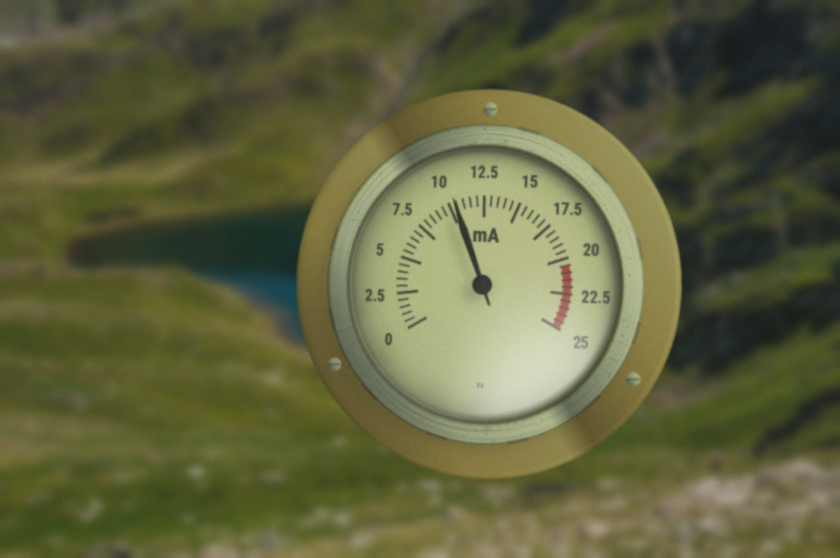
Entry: 10.5mA
